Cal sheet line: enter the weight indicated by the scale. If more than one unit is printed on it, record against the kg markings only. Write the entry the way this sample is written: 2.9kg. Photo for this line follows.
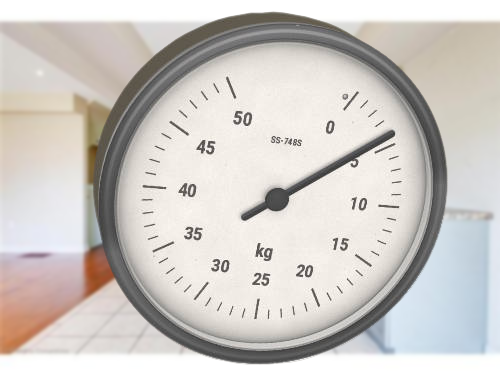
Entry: 4kg
